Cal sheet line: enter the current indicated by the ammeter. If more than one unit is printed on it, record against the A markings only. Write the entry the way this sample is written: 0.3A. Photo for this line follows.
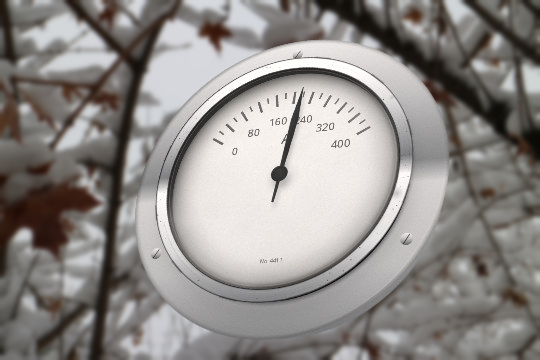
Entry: 220A
